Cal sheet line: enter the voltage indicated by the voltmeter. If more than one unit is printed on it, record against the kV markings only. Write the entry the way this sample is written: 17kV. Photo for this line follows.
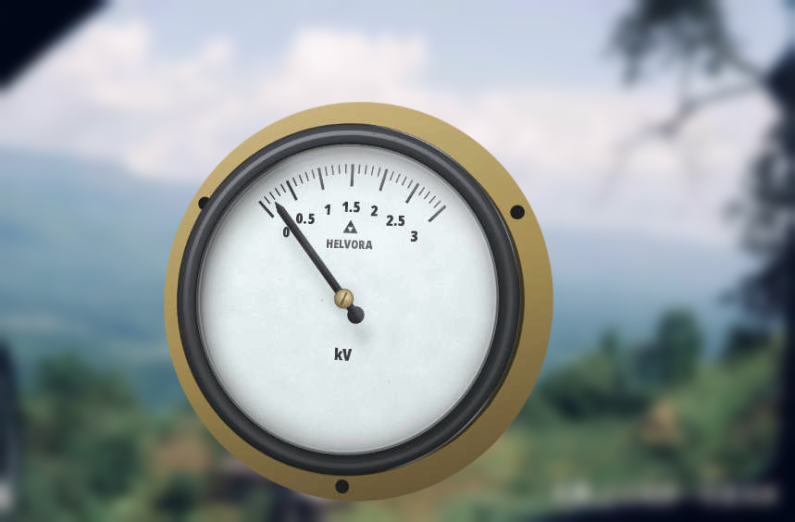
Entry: 0.2kV
